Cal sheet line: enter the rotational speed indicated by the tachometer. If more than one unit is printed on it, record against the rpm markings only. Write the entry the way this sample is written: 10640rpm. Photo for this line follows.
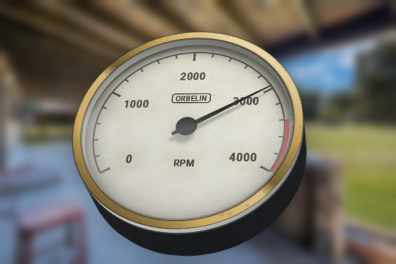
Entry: 3000rpm
